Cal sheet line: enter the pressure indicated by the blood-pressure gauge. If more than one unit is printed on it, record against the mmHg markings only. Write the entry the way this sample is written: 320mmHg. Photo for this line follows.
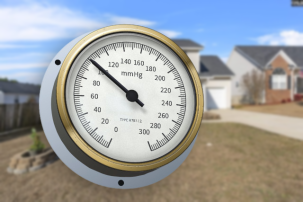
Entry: 100mmHg
